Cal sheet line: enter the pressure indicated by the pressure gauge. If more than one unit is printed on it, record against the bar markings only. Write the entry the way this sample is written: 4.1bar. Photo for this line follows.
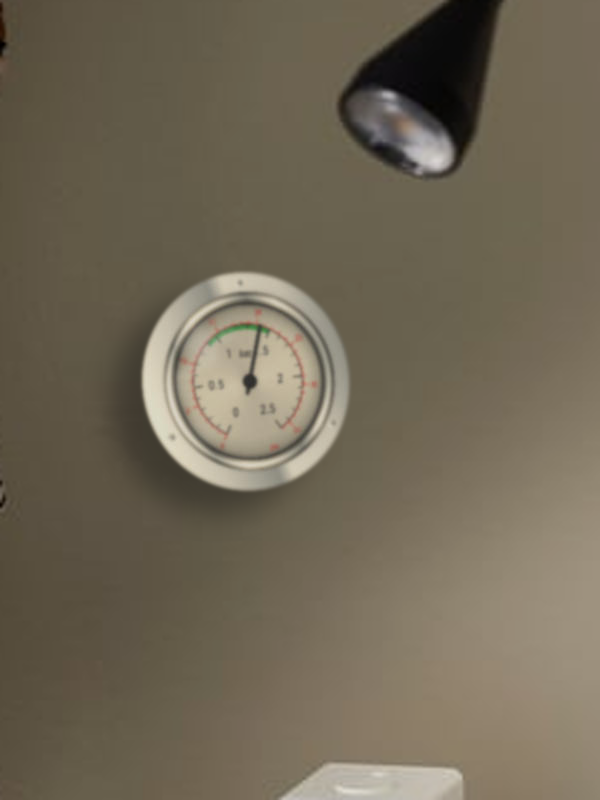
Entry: 1.4bar
